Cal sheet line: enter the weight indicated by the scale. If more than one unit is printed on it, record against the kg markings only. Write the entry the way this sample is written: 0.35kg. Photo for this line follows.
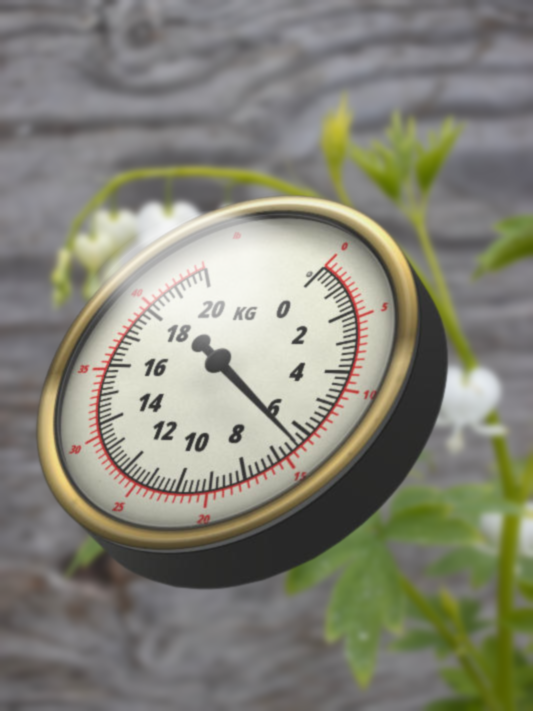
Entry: 6.4kg
